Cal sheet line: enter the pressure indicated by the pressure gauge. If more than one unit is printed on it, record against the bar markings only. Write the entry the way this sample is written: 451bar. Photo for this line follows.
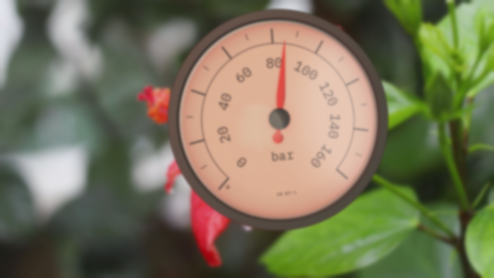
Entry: 85bar
